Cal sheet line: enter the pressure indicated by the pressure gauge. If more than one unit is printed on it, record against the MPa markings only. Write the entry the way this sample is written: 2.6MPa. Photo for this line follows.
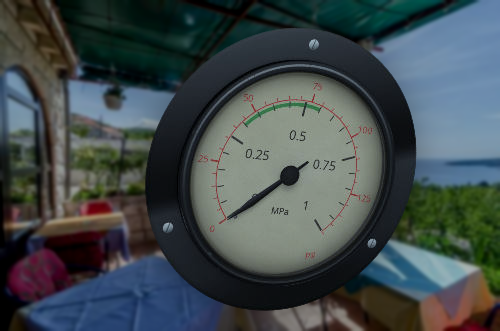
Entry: 0MPa
